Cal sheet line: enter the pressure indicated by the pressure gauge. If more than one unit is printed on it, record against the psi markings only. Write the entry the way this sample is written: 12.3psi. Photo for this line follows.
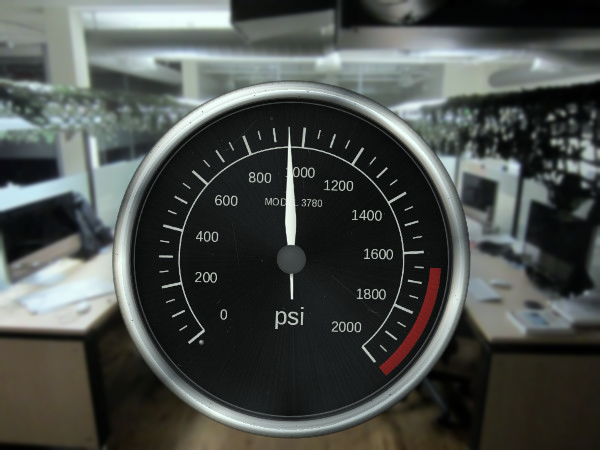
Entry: 950psi
